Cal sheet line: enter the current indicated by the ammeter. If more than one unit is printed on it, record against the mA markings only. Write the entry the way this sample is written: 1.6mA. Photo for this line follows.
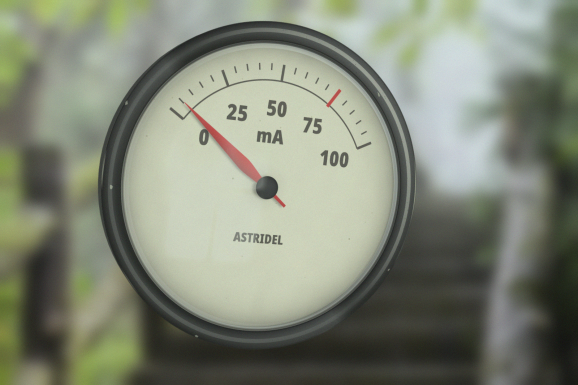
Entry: 5mA
